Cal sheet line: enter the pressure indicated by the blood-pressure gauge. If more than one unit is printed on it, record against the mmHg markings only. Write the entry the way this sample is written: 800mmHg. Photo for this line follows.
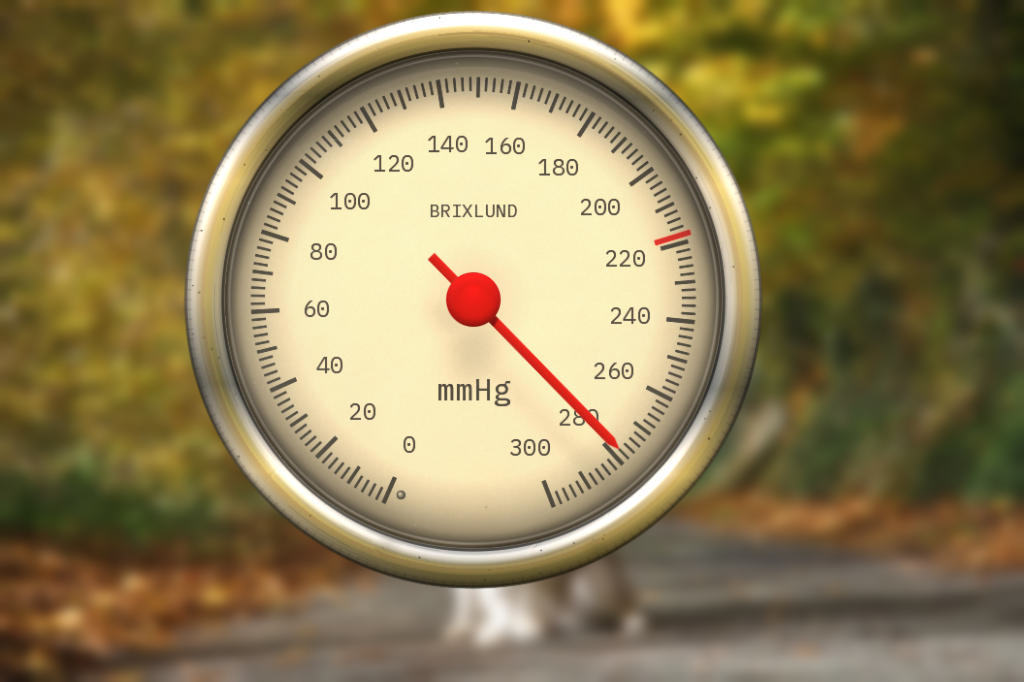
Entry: 278mmHg
